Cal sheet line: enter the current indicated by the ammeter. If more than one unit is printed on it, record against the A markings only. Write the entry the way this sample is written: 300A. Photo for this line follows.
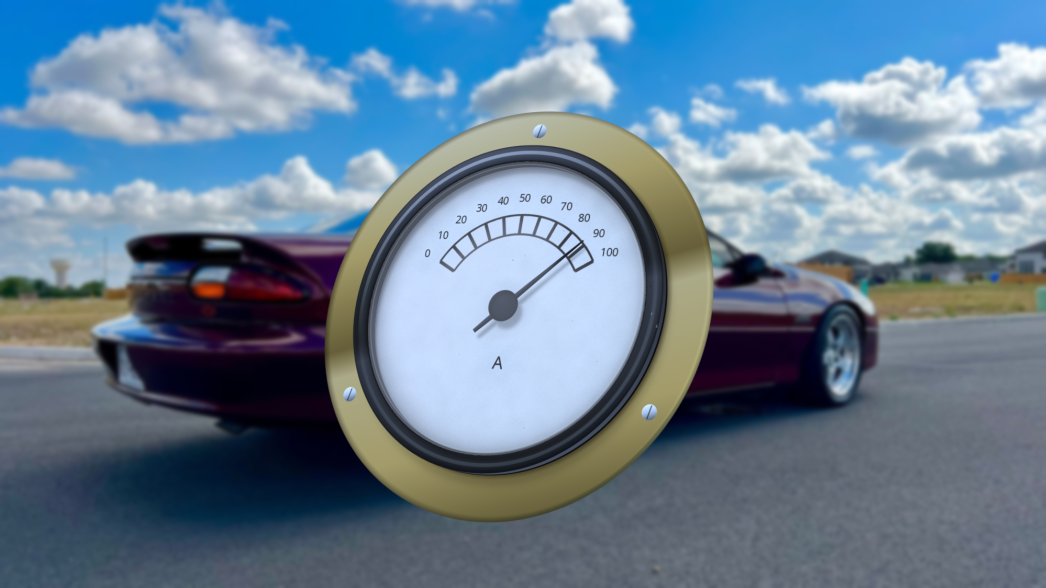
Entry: 90A
